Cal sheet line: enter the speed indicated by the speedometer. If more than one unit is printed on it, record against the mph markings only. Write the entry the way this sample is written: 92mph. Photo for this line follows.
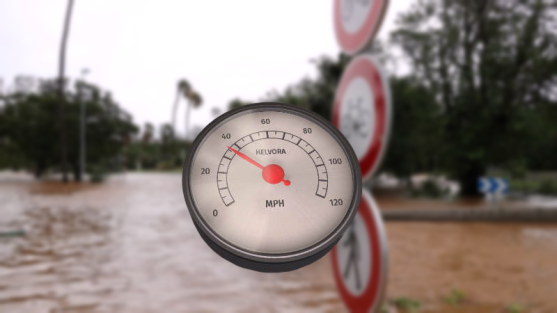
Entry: 35mph
